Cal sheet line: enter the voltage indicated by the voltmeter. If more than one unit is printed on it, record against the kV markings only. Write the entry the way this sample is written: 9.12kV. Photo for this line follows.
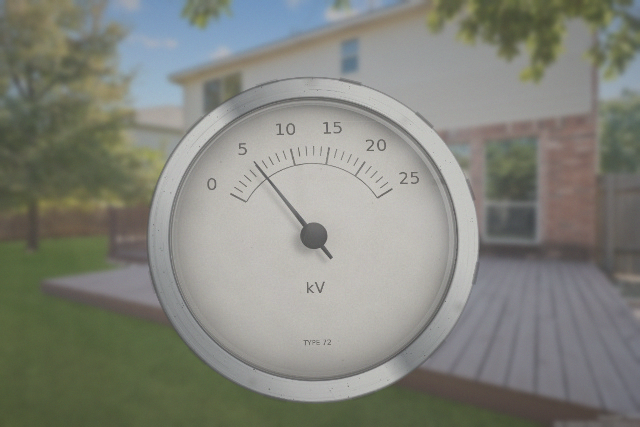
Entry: 5kV
